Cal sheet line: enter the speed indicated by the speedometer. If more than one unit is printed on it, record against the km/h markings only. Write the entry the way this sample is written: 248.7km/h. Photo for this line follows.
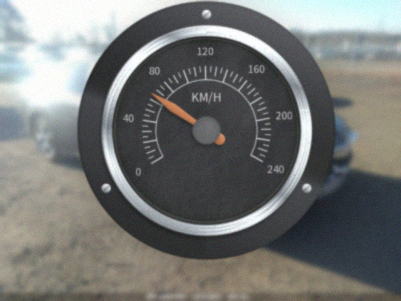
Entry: 65km/h
